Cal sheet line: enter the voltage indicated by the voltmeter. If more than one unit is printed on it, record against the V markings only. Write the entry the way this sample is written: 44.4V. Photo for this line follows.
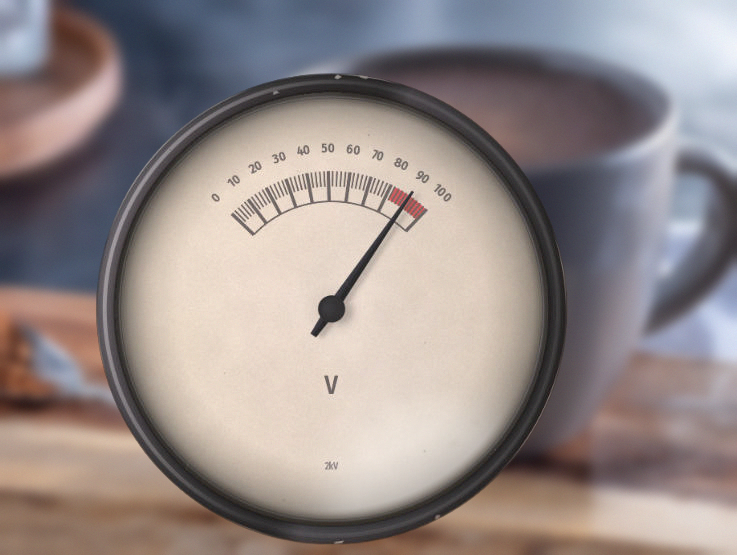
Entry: 90V
